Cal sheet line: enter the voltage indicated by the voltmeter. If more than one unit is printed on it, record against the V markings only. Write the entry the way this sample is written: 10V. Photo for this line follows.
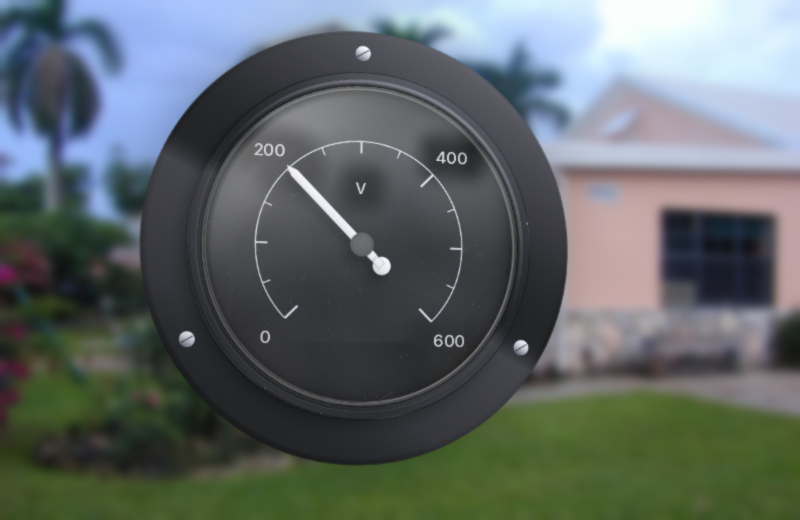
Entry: 200V
